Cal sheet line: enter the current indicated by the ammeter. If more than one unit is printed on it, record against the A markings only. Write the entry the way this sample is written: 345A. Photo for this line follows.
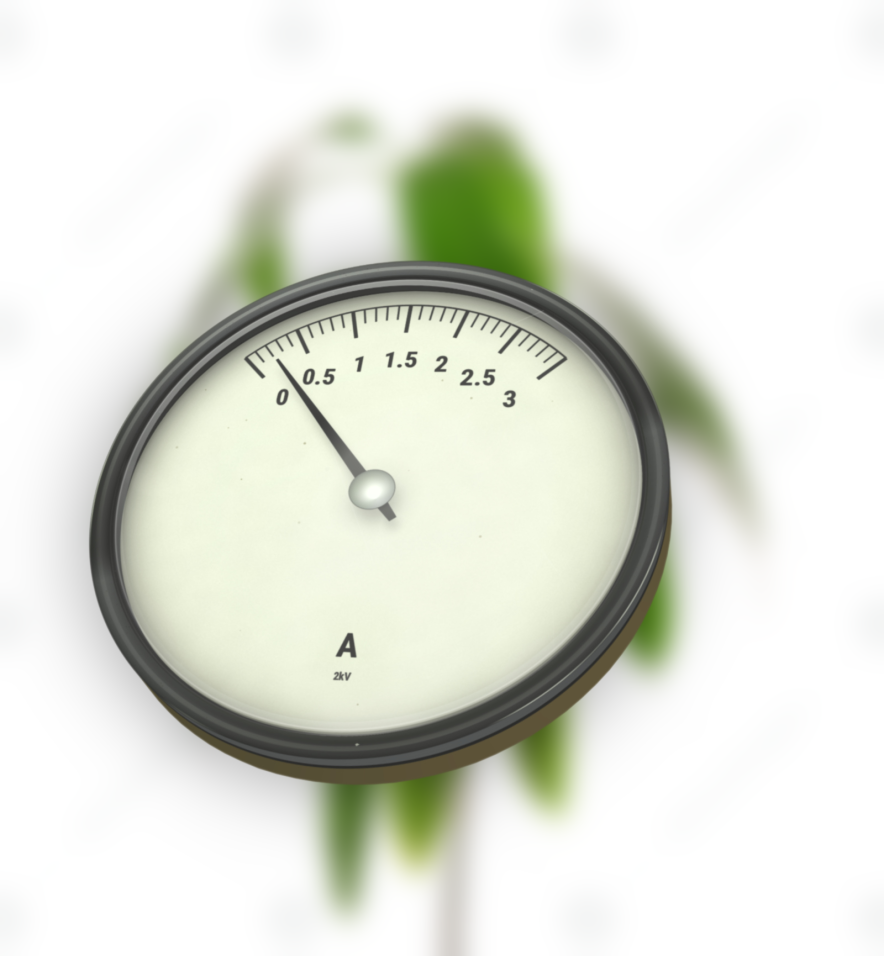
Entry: 0.2A
